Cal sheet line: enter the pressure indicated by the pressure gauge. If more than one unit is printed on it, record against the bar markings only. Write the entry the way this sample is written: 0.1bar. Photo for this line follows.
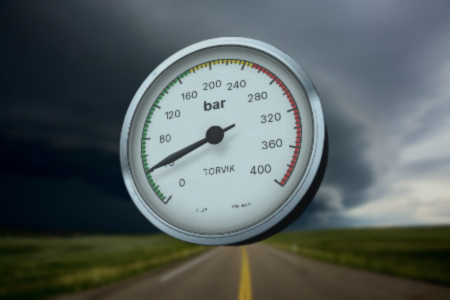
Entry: 40bar
